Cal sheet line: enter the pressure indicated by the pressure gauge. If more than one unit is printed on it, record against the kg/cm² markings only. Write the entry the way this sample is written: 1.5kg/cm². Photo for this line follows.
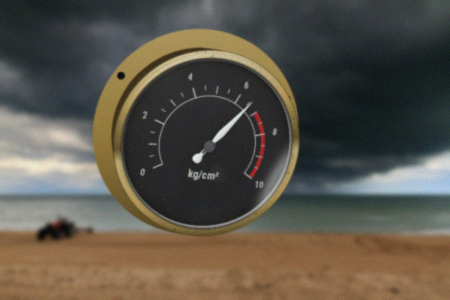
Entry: 6.5kg/cm²
